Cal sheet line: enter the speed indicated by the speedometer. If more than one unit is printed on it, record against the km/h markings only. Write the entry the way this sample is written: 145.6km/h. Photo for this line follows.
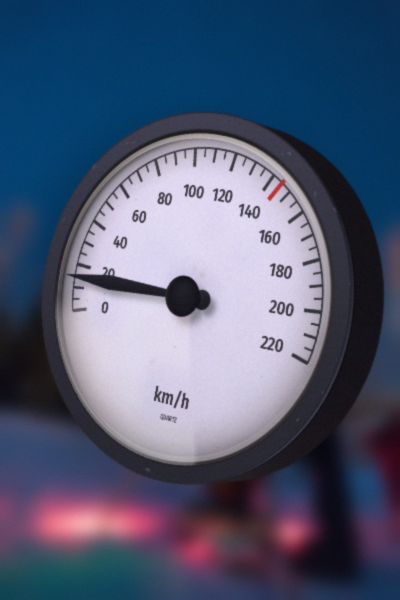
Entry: 15km/h
